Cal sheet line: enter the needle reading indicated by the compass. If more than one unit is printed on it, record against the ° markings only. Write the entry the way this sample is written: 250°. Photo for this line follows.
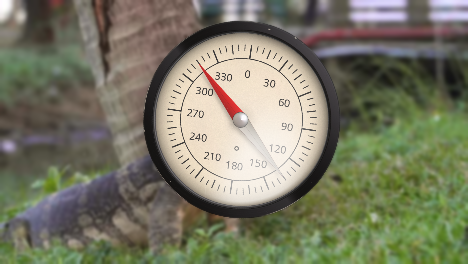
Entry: 315°
